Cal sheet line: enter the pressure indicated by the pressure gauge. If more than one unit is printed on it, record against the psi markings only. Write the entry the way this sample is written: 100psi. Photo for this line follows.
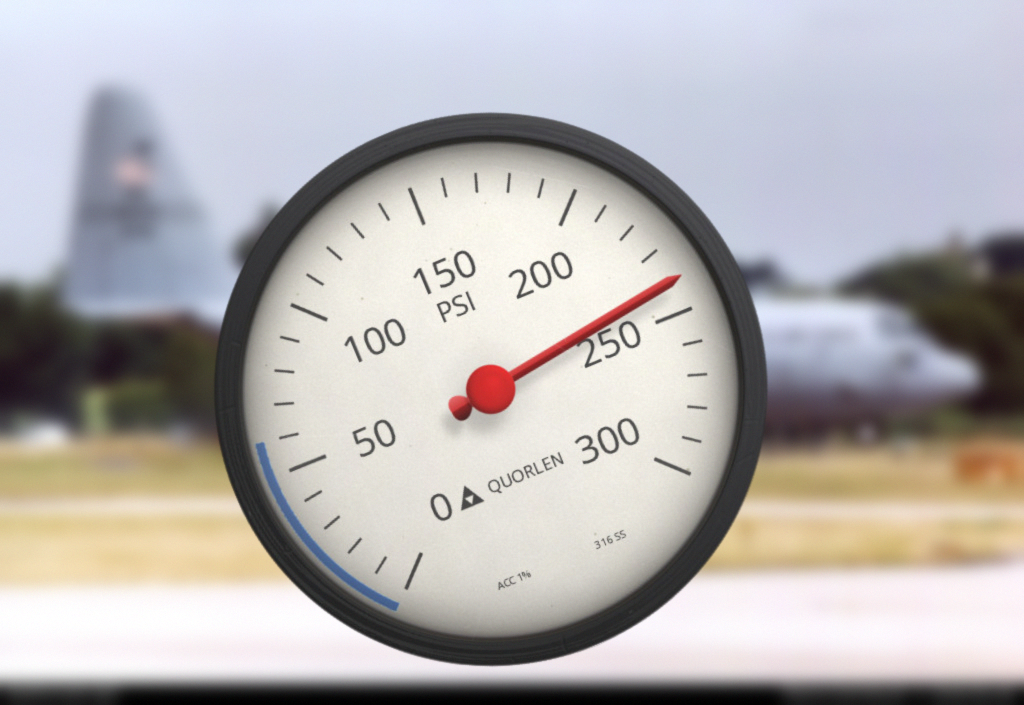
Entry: 240psi
